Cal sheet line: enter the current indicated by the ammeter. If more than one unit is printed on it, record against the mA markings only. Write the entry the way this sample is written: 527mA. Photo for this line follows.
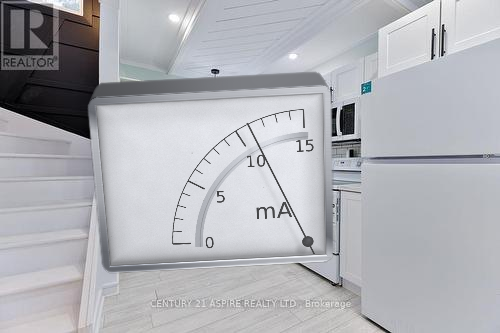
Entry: 11mA
